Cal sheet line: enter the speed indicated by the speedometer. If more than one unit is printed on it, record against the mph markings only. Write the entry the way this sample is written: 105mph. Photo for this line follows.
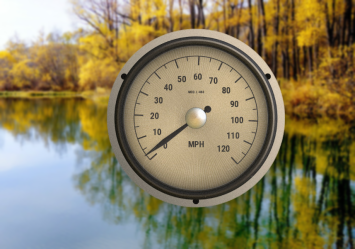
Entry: 2.5mph
